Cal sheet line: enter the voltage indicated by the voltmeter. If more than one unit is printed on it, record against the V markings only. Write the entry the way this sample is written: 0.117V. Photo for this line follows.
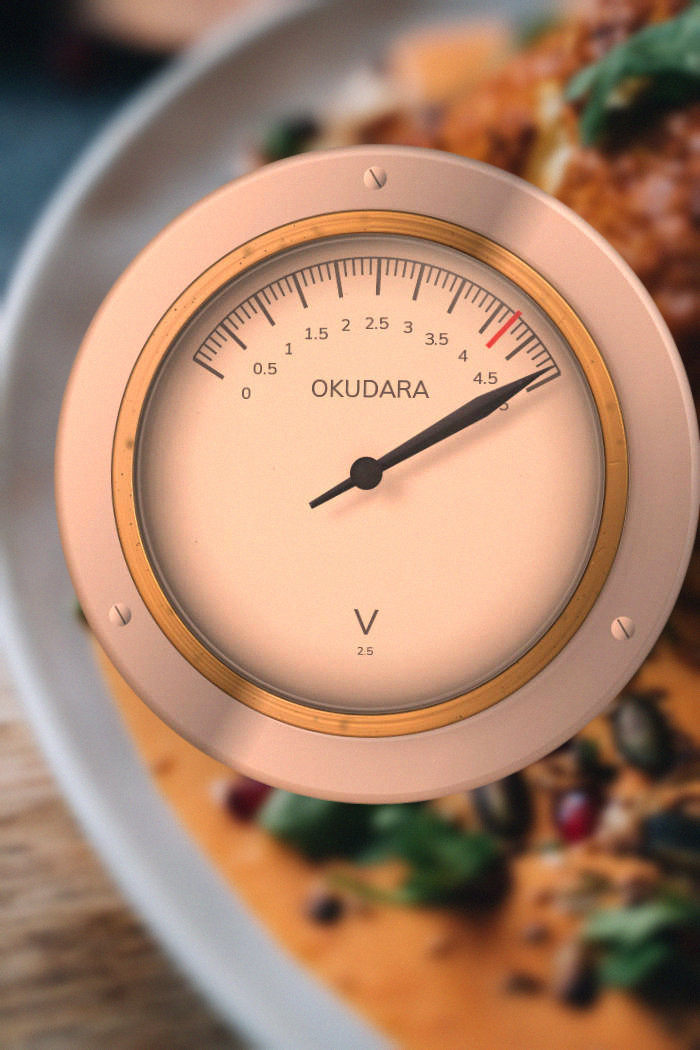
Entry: 4.9V
